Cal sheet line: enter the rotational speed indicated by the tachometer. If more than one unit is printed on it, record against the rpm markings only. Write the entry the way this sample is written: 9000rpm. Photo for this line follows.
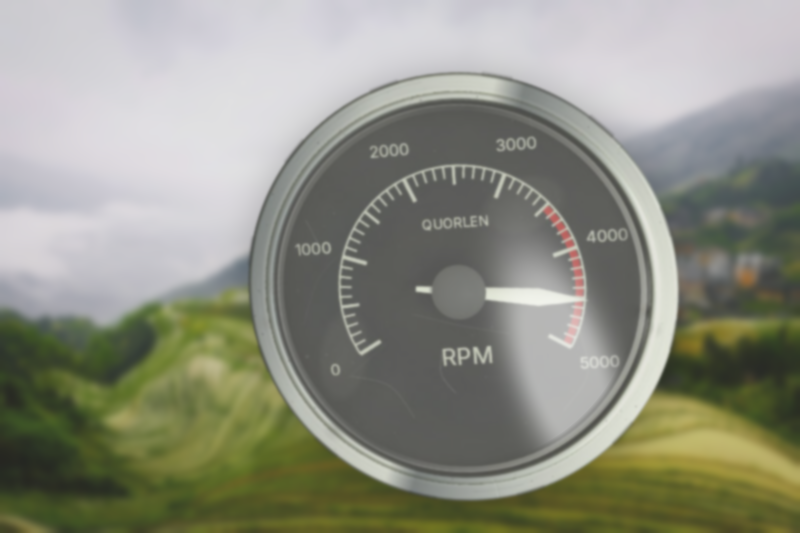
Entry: 4500rpm
